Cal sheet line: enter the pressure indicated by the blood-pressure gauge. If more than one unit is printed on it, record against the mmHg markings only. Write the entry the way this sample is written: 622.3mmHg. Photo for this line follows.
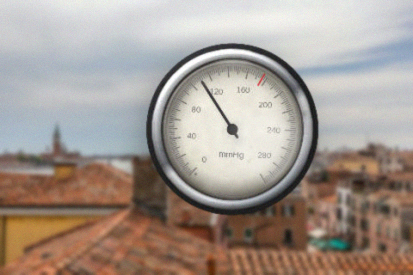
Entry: 110mmHg
